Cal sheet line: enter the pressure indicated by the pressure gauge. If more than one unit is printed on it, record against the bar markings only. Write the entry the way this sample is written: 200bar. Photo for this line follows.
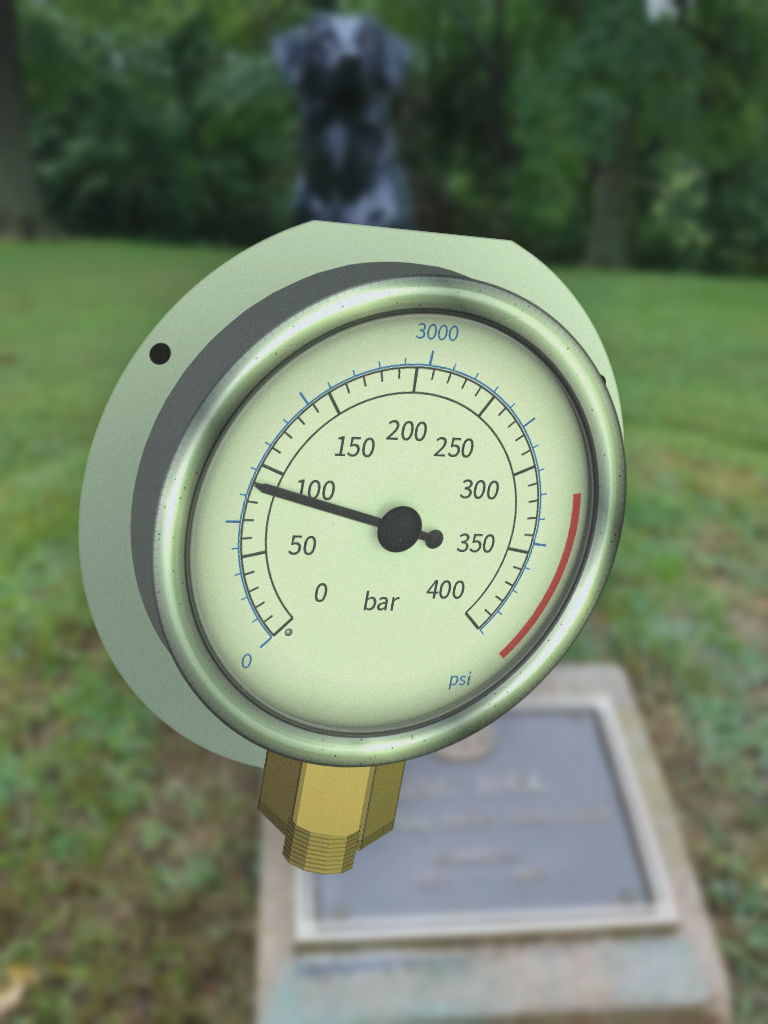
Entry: 90bar
